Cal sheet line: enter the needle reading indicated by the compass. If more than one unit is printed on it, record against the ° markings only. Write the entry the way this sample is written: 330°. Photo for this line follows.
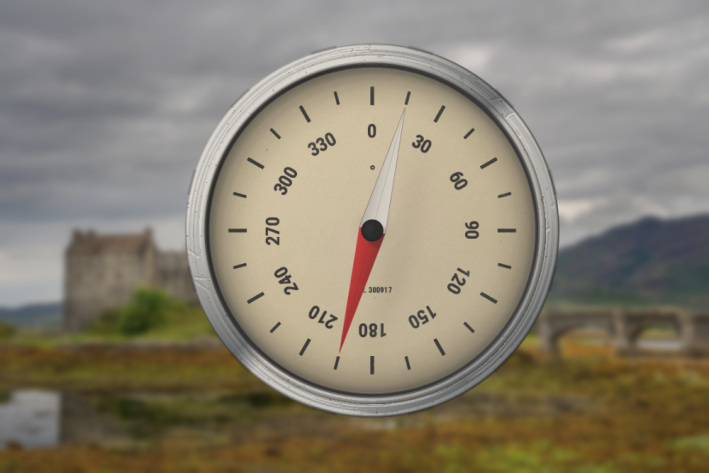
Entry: 195°
